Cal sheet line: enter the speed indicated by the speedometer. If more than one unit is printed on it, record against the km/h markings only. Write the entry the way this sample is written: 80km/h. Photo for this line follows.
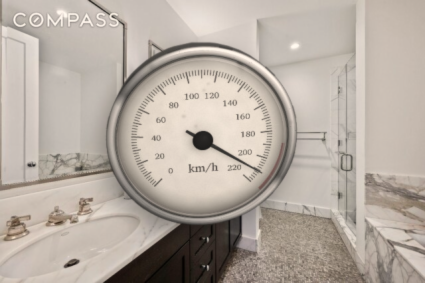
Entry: 210km/h
